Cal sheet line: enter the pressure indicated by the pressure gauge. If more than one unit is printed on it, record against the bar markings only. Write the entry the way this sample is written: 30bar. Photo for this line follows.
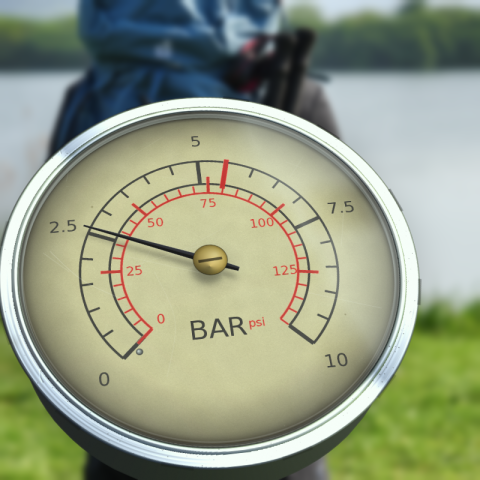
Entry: 2.5bar
